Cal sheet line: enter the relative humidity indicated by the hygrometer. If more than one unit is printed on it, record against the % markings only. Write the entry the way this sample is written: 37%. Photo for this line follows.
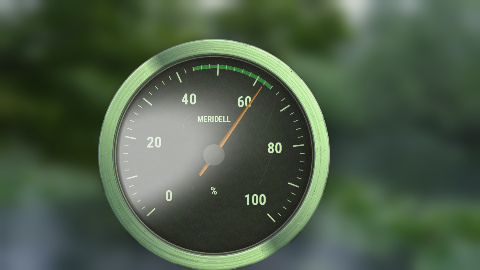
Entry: 62%
